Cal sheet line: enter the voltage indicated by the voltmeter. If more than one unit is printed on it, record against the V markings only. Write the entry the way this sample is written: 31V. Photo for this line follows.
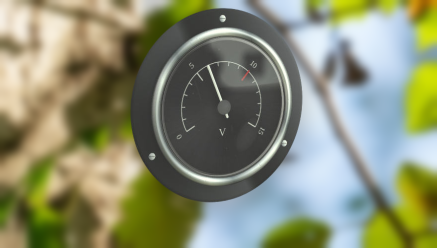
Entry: 6V
